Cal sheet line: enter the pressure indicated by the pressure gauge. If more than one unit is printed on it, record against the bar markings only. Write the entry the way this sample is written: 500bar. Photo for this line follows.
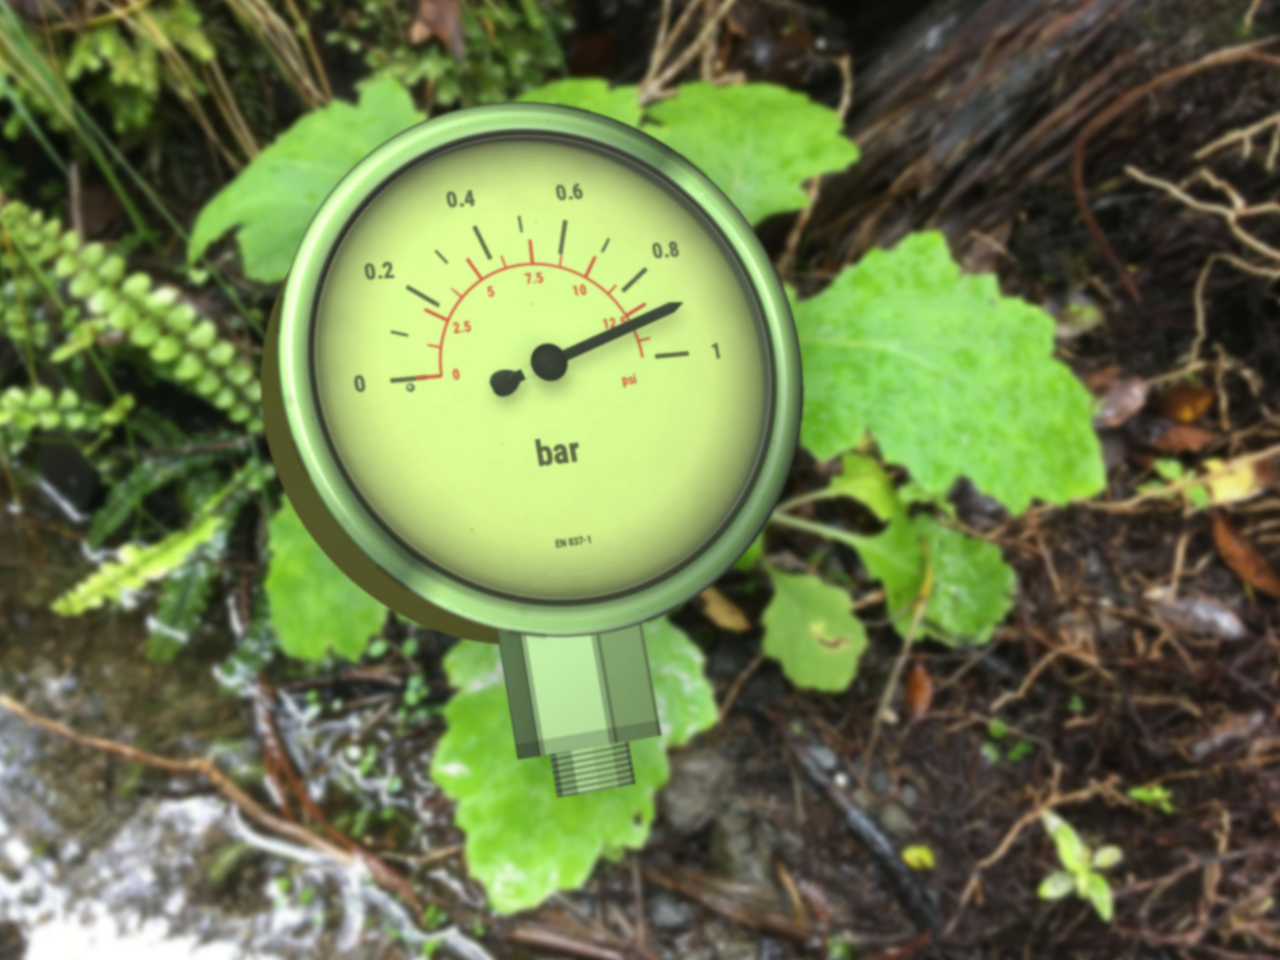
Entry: 0.9bar
